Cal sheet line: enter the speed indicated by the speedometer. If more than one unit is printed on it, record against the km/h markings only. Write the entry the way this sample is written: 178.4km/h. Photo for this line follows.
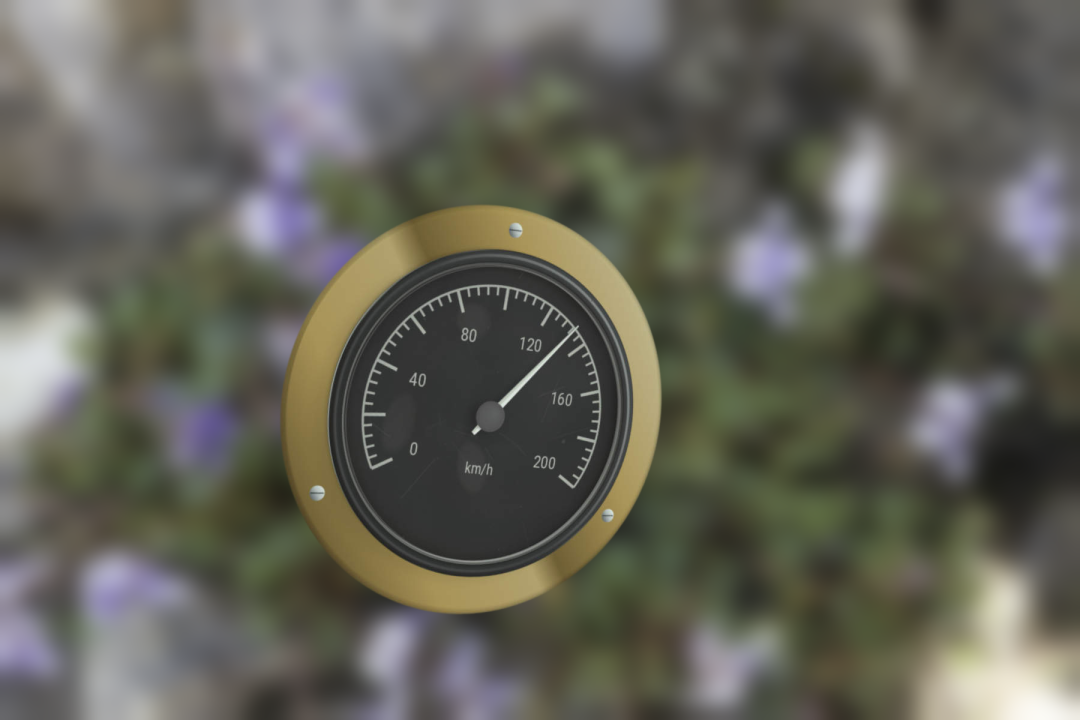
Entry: 132km/h
